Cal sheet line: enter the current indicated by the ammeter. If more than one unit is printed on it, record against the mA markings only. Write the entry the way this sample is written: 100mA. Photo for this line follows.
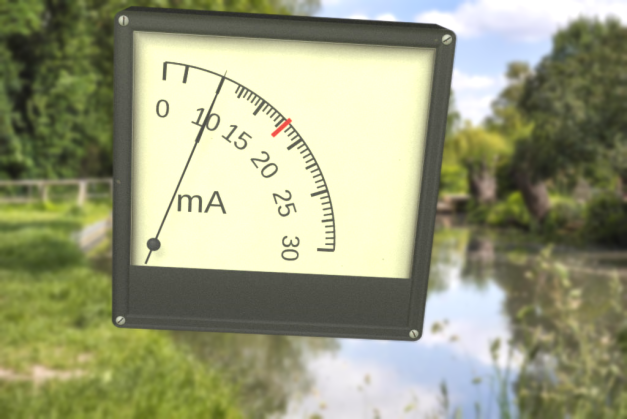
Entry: 10mA
